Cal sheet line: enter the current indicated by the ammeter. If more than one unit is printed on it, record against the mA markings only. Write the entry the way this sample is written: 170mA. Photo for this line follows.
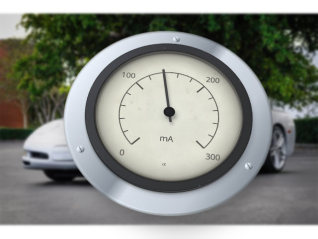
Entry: 140mA
